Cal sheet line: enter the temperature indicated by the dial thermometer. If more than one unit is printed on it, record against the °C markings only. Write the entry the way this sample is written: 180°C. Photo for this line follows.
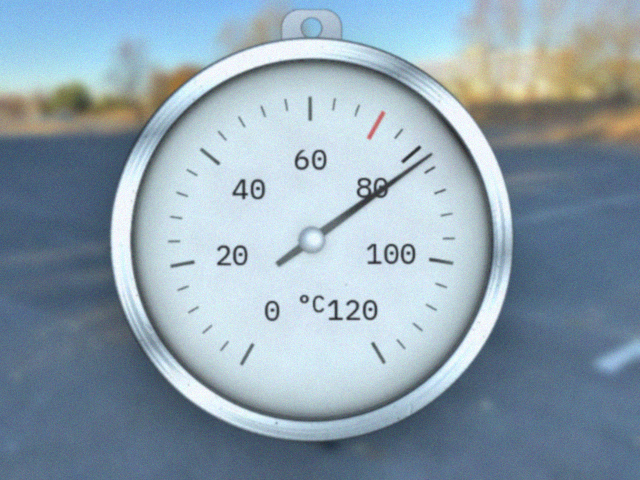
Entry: 82°C
